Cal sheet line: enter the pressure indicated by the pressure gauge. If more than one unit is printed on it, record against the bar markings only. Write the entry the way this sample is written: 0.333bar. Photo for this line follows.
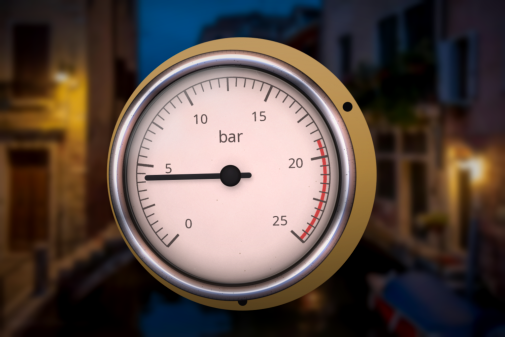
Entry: 4.25bar
